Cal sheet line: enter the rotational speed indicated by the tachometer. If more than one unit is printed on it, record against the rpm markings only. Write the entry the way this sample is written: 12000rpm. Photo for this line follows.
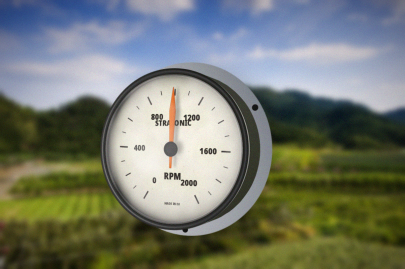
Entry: 1000rpm
